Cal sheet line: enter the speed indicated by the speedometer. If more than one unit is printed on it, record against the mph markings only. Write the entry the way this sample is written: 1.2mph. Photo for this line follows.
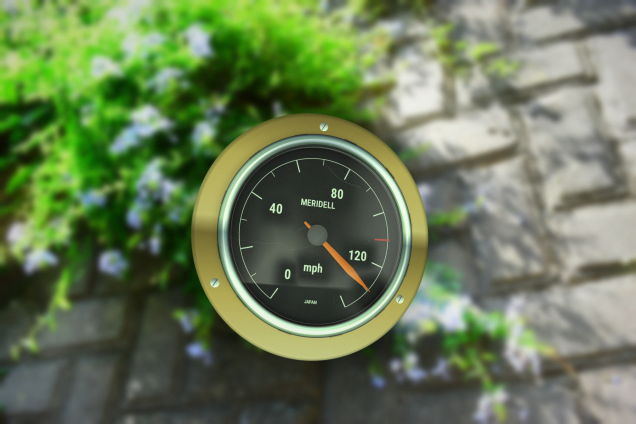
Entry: 130mph
